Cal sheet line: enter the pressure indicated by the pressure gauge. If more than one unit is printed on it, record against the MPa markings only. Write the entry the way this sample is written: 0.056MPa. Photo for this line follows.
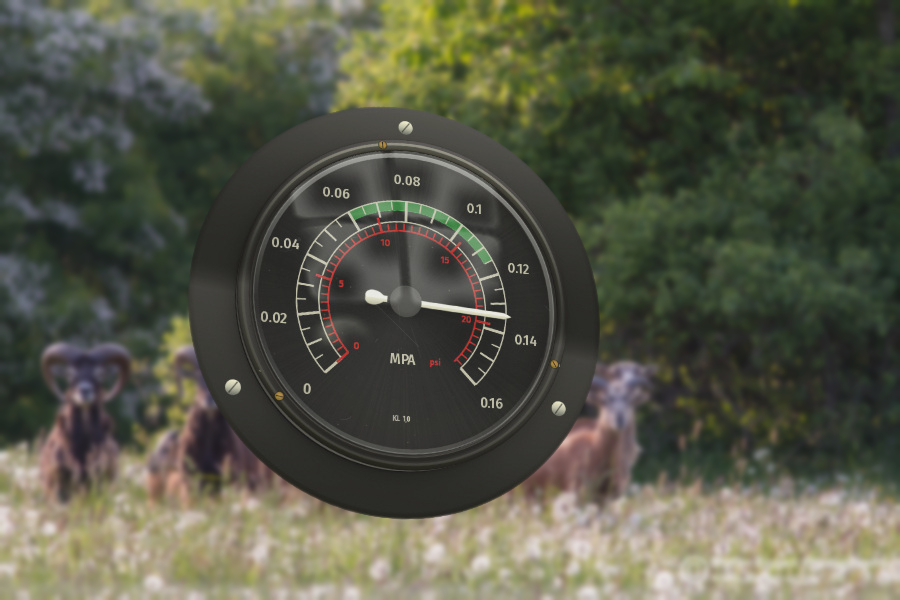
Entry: 0.135MPa
